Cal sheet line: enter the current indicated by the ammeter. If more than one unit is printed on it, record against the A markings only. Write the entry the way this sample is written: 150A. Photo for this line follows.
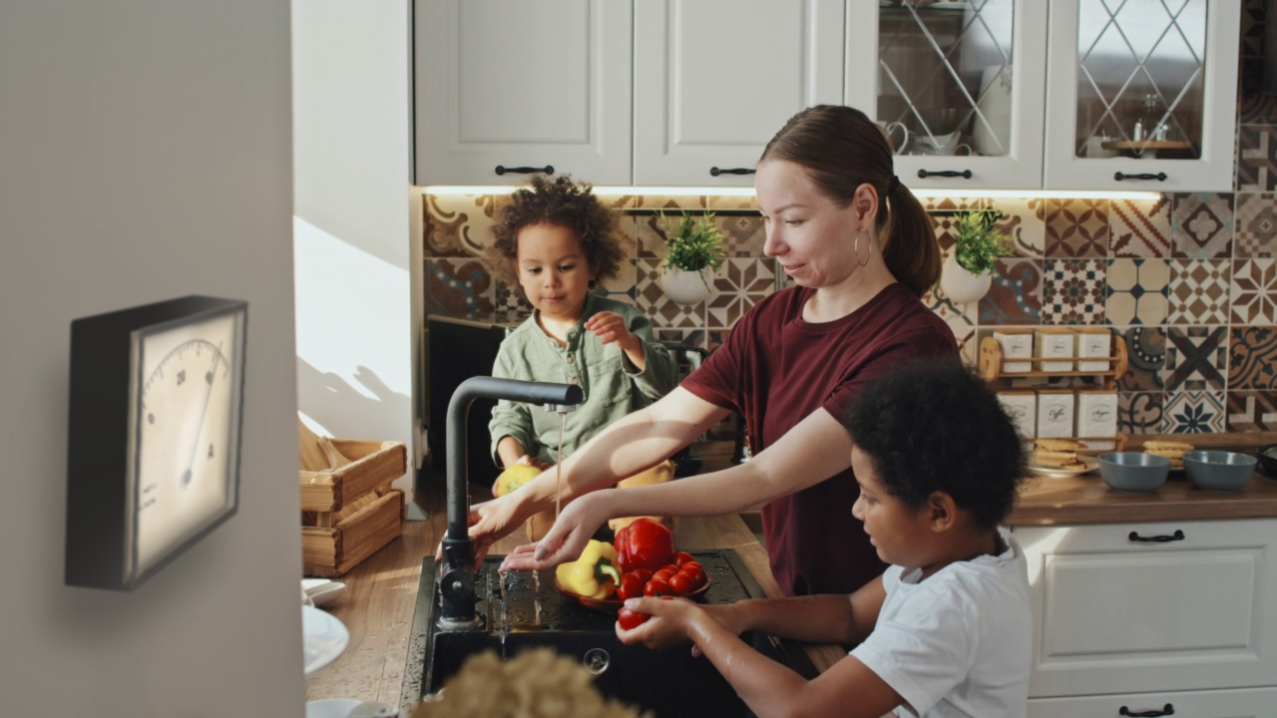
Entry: 40A
